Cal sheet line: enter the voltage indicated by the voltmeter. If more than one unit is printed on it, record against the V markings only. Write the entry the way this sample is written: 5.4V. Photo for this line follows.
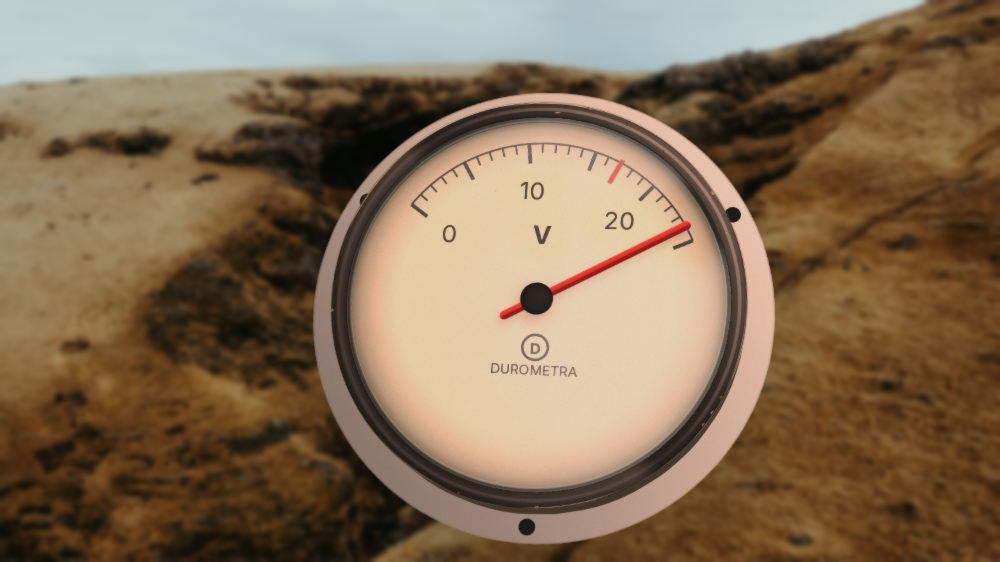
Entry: 24V
